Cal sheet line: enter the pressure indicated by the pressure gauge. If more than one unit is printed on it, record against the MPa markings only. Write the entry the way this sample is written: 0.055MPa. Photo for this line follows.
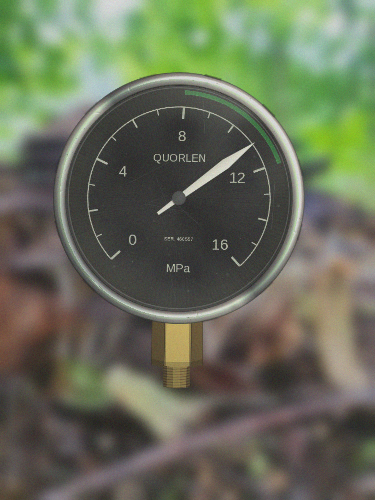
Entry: 11MPa
